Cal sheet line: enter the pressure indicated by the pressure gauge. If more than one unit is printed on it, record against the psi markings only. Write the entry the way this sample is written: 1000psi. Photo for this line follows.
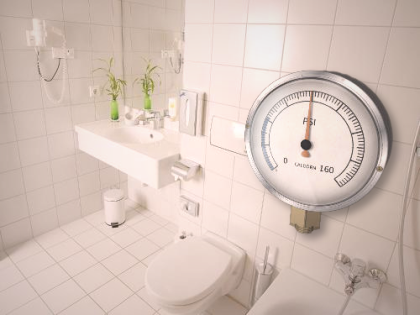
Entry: 80psi
